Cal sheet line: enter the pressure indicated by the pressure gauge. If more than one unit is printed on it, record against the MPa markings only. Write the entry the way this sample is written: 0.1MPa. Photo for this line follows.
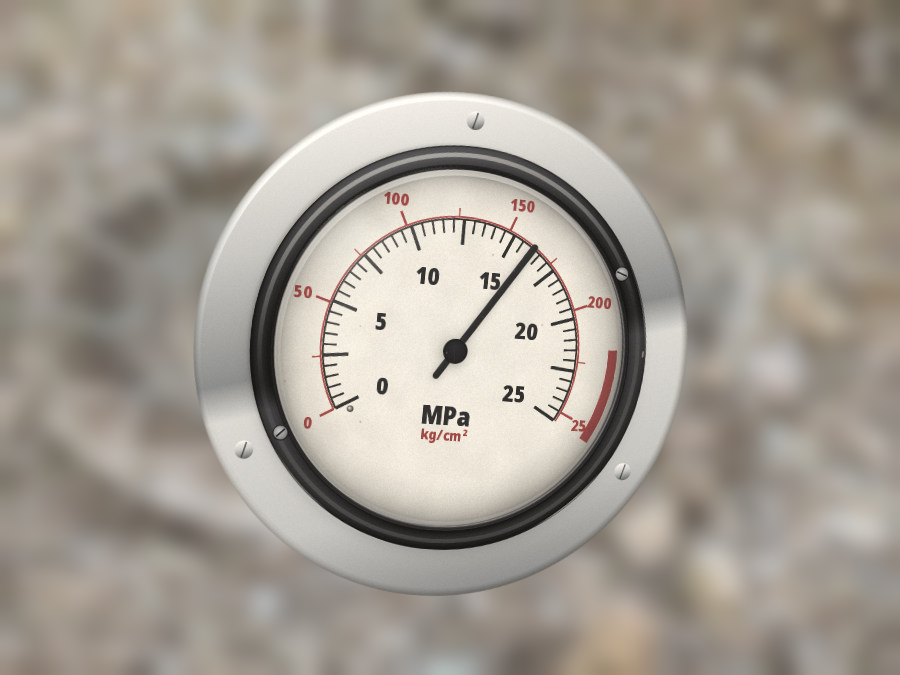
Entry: 16MPa
